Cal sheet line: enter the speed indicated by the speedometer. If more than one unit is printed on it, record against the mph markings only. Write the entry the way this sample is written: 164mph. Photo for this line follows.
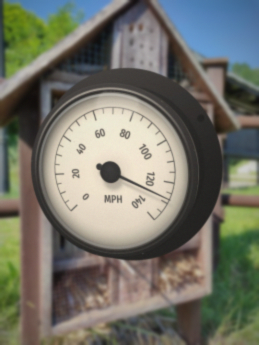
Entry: 127.5mph
